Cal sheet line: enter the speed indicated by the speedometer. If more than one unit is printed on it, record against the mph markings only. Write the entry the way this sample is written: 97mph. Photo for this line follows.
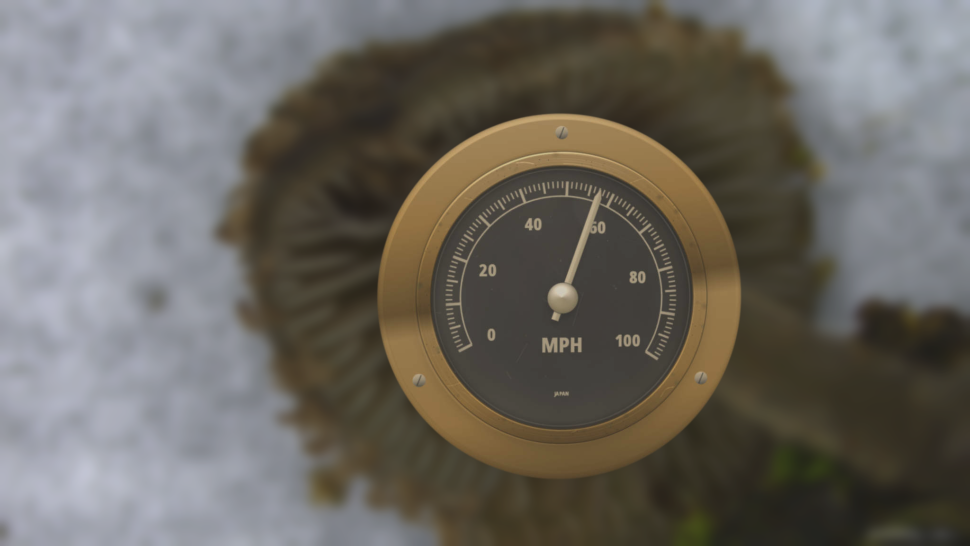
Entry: 57mph
